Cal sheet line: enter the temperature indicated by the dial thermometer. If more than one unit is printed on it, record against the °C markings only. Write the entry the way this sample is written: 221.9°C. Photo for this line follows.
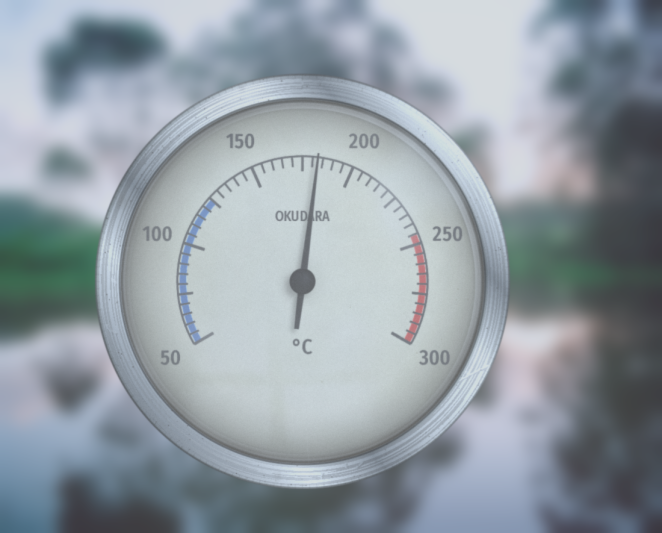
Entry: 182.5°C
